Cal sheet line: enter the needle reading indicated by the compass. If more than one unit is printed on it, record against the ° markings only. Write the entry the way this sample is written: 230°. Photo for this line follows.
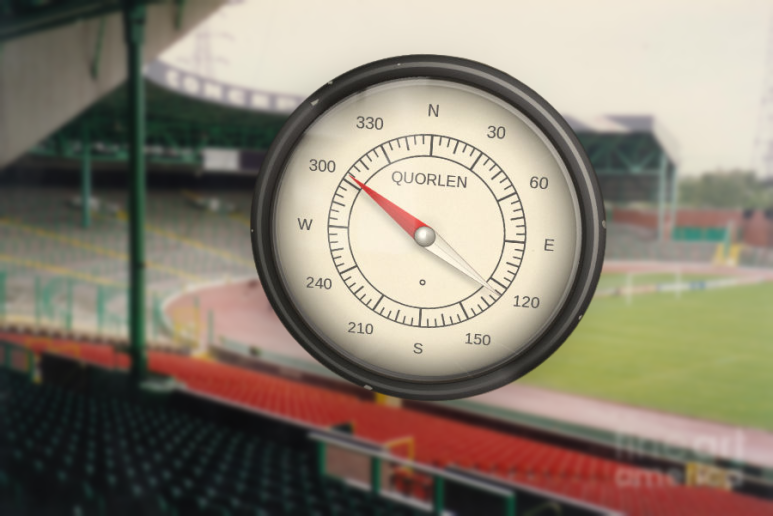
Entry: 305°
